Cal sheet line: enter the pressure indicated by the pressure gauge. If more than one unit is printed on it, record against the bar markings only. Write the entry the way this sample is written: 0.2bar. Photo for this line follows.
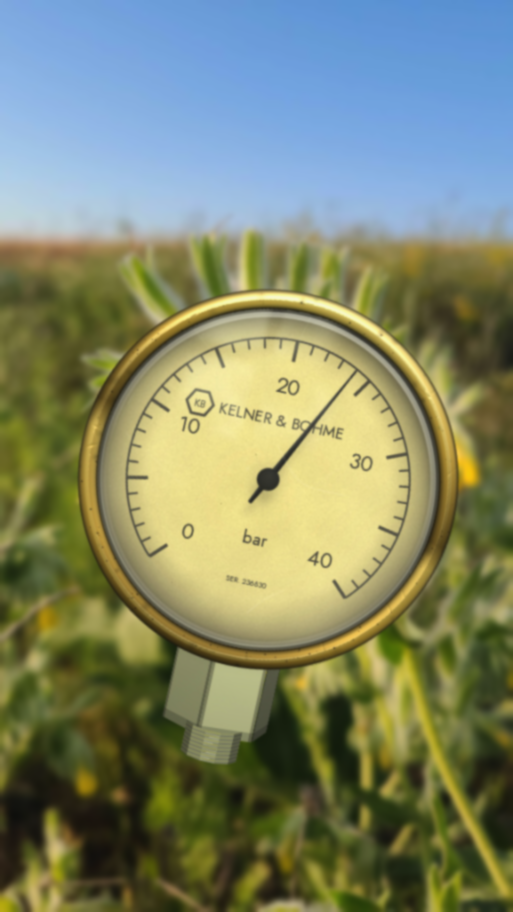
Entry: 24bar
